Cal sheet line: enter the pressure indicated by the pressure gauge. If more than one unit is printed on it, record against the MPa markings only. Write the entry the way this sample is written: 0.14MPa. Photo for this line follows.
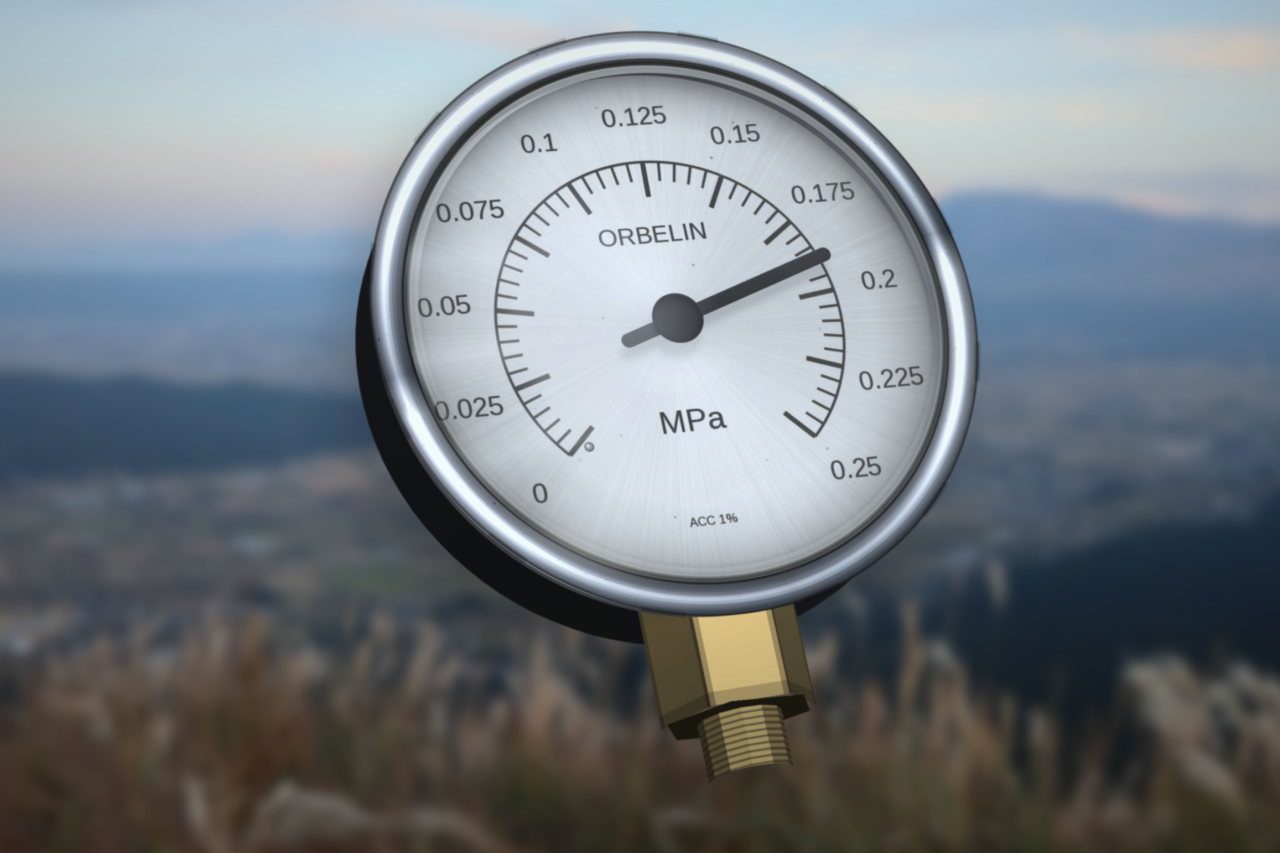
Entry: 0.19MPa
